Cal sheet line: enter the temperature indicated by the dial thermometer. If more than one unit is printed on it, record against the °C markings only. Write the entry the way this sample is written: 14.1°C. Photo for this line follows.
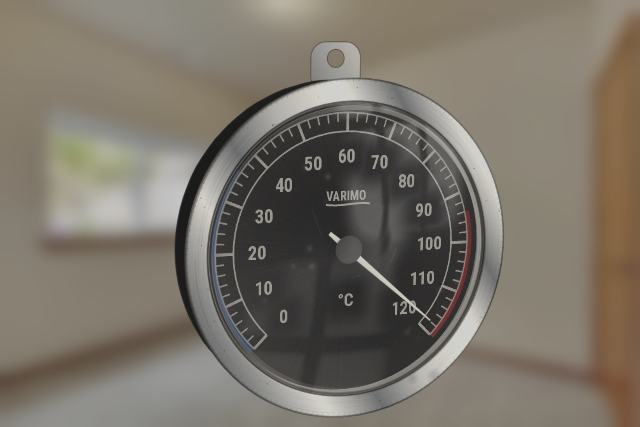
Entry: 118°C
